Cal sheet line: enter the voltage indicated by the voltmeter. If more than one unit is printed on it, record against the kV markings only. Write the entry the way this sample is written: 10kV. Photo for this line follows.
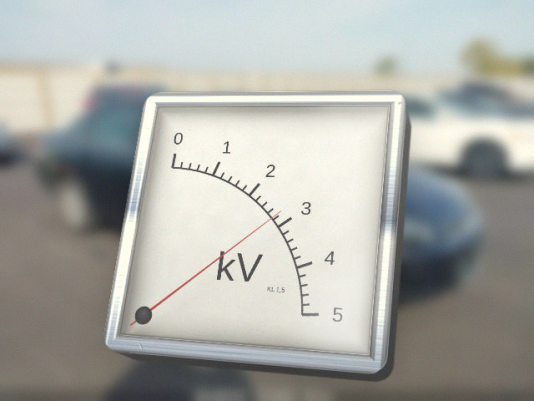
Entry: 2.8kV
